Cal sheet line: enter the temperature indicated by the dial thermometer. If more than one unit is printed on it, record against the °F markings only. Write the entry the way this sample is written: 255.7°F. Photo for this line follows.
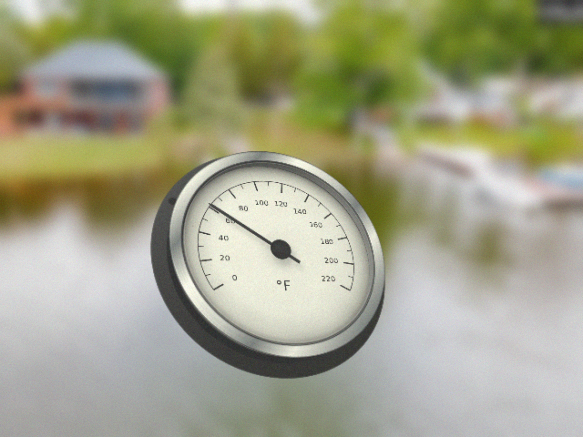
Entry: 60°F
